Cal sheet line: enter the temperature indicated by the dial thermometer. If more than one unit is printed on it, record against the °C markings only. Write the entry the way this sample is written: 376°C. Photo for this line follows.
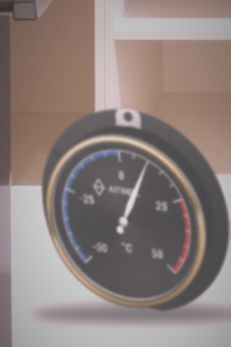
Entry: 10°C
